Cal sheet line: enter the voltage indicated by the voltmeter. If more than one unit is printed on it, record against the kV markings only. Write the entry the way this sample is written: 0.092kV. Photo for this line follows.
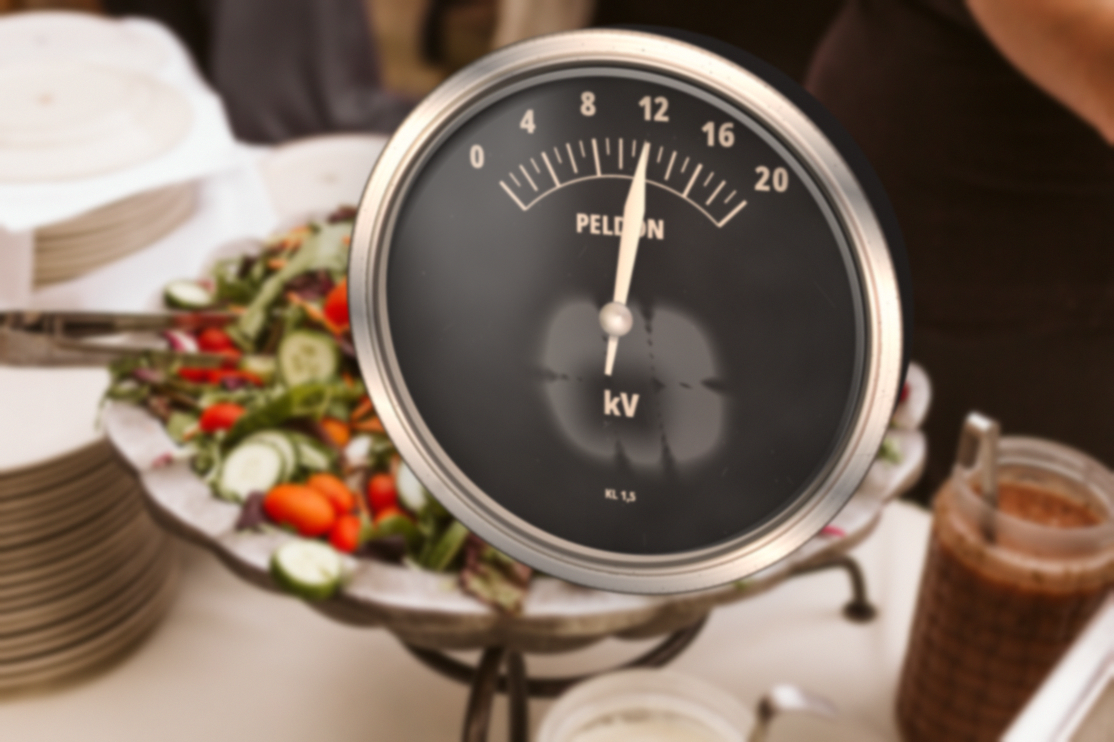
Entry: 12kV
